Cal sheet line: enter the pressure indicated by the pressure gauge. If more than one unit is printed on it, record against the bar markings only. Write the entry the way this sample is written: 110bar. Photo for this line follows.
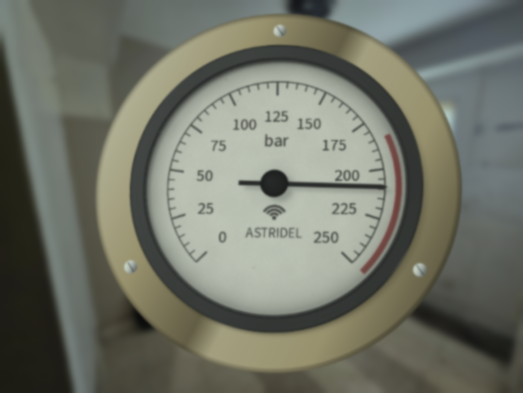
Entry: 210bar
